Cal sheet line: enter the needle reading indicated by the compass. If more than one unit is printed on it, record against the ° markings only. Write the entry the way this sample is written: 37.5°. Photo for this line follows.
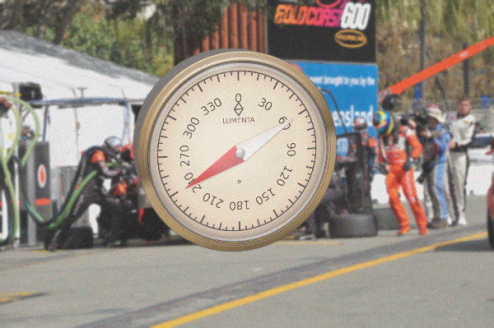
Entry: 240°
